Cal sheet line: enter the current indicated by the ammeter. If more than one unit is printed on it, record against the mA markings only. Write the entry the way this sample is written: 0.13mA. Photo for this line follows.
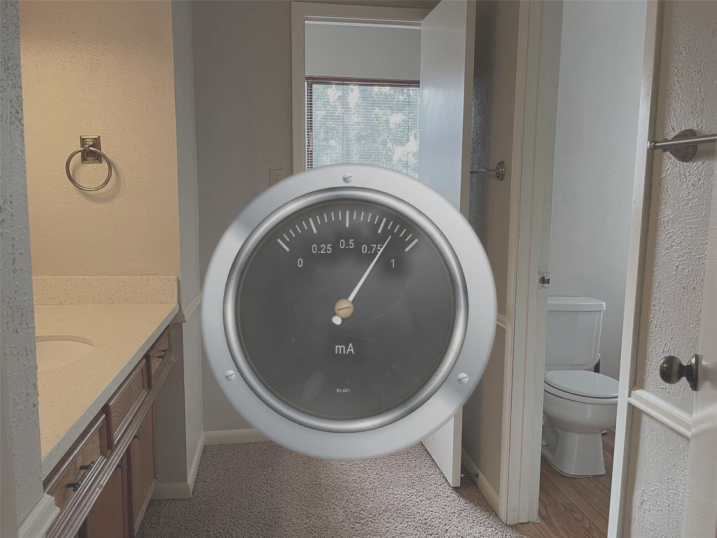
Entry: 0.85mA
